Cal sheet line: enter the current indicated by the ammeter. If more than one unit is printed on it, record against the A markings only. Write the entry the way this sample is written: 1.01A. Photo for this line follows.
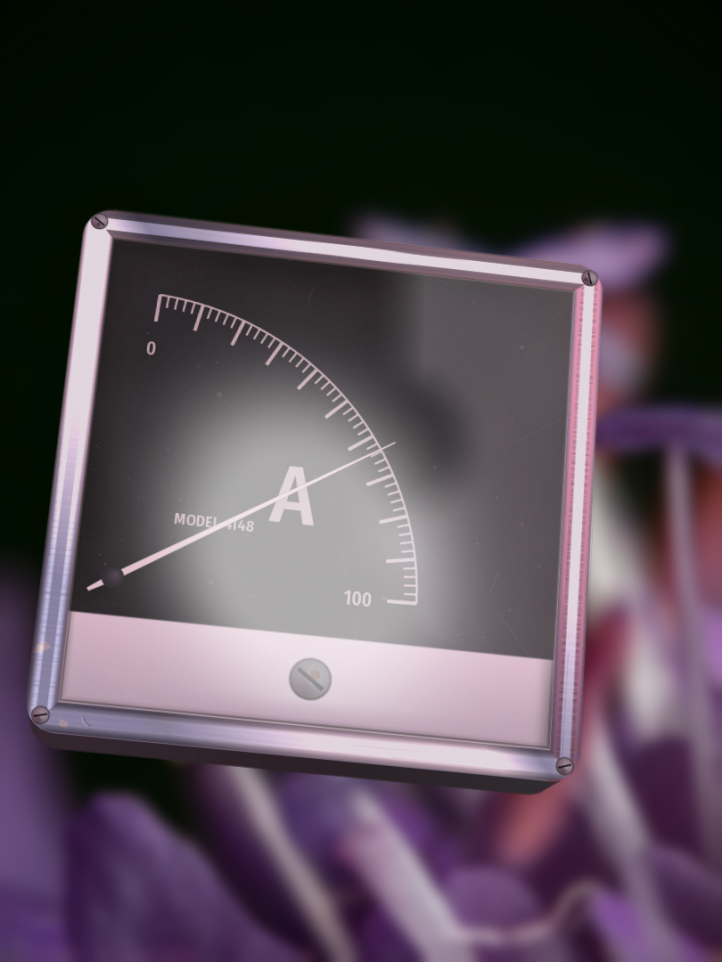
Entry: 64A
